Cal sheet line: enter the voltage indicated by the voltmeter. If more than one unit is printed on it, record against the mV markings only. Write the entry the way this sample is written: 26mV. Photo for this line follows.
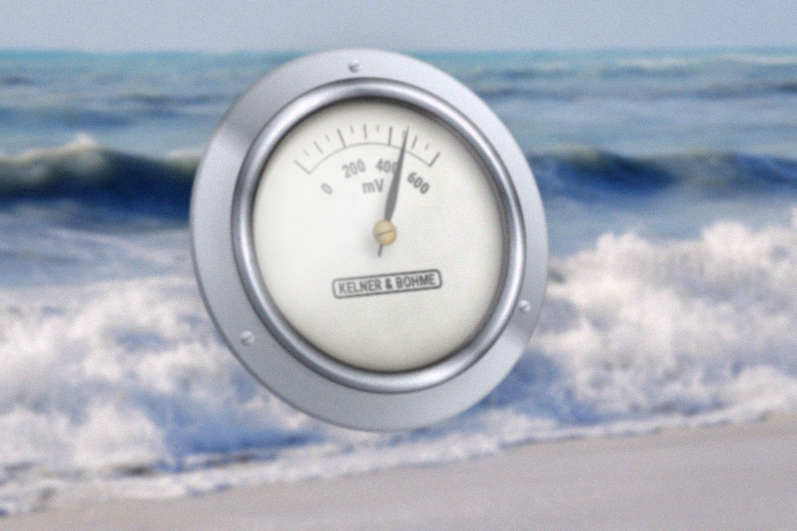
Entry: 450mV
